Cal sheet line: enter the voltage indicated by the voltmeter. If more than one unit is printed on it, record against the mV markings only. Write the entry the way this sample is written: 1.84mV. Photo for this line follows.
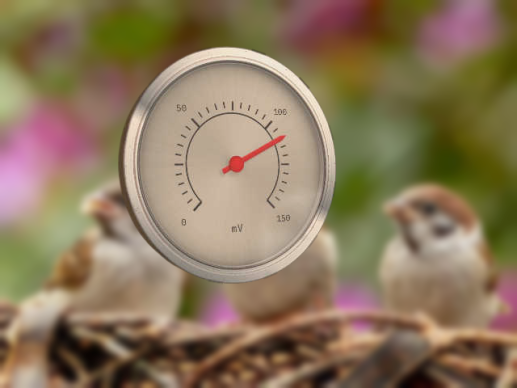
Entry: 110mV
